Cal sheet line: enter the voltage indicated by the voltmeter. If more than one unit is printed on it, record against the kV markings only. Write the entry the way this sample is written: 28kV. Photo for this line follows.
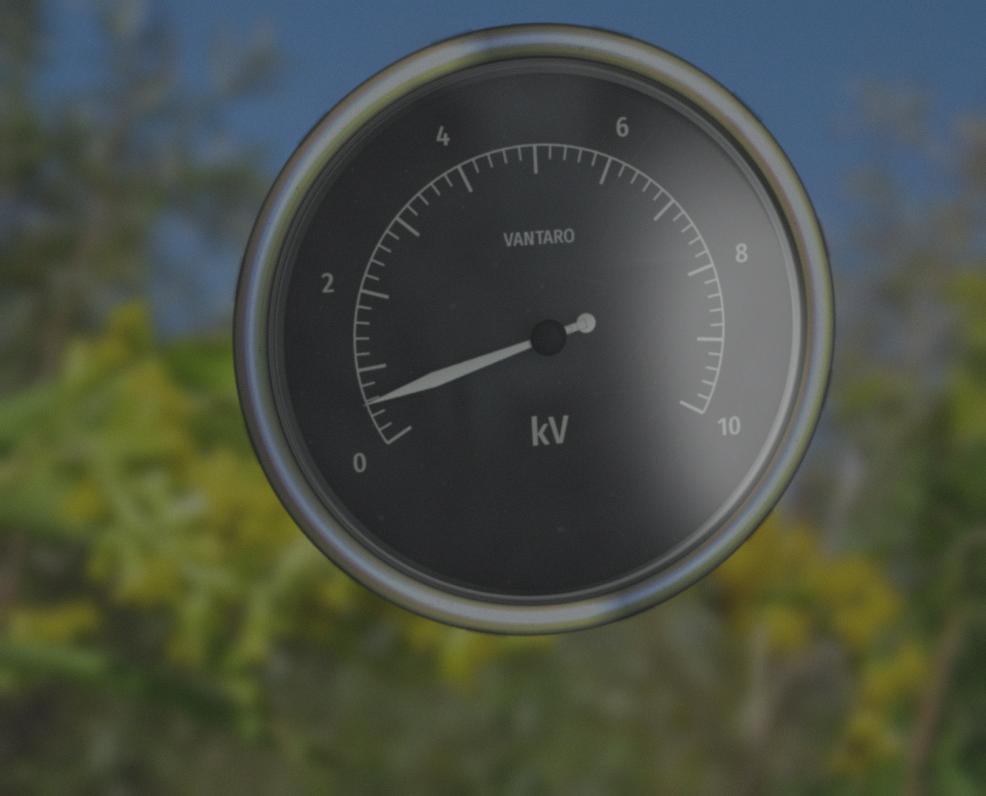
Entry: 0.6kV
